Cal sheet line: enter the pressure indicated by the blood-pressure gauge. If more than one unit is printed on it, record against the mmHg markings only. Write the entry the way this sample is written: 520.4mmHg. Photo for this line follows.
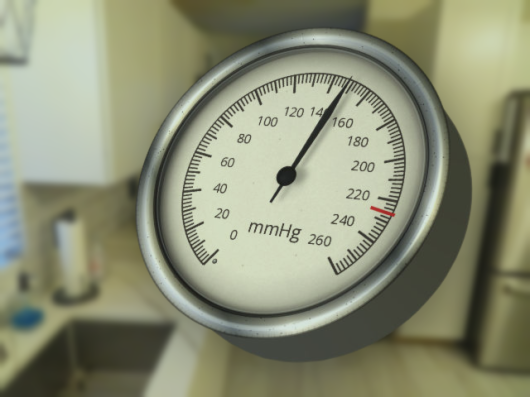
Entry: 150mmHg
